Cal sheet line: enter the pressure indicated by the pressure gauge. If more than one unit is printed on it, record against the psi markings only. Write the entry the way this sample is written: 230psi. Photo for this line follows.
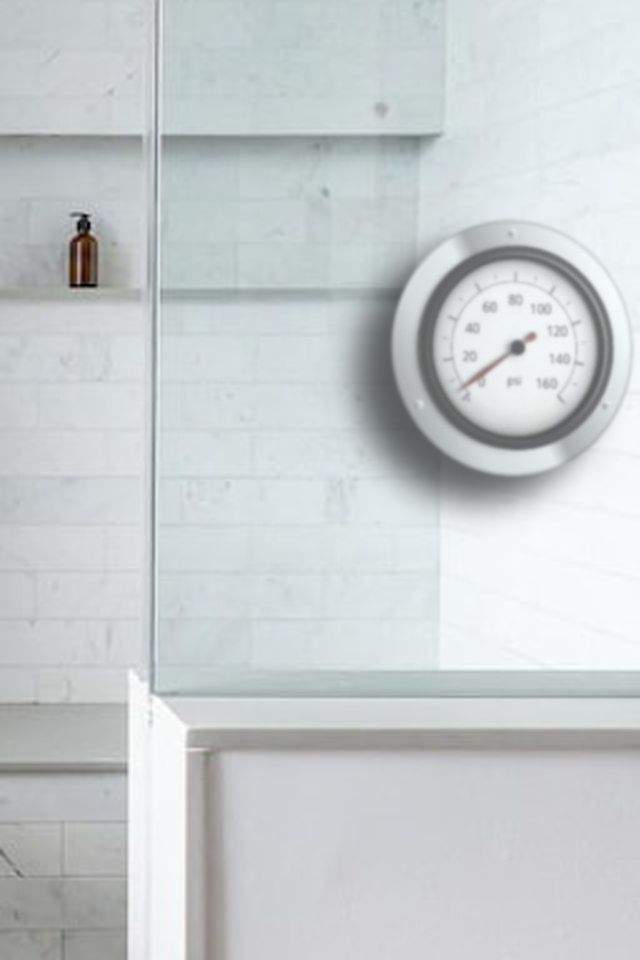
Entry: 5psi
